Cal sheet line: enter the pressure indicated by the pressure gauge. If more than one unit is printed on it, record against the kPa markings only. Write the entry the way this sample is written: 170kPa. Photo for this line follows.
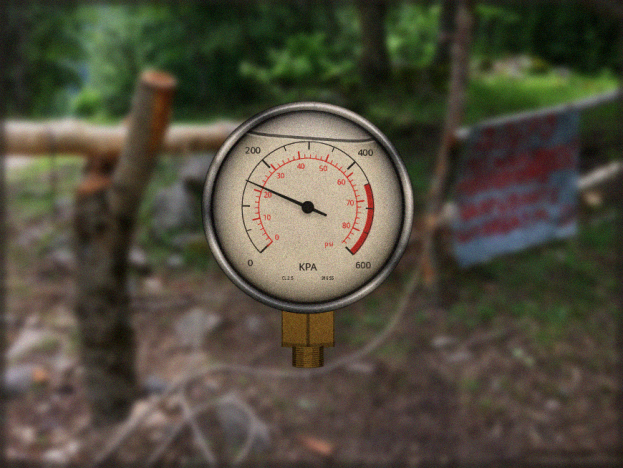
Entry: 150kPa
